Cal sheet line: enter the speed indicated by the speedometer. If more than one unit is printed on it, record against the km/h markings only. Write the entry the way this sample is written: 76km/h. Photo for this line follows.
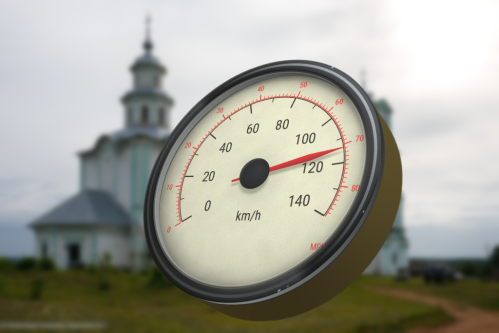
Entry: 115km/h
